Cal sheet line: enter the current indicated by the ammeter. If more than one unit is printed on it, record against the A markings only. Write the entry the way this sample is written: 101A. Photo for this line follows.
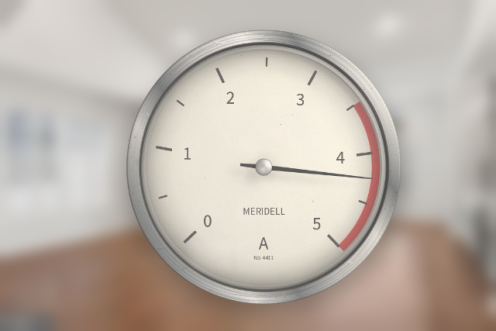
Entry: 4.25A
